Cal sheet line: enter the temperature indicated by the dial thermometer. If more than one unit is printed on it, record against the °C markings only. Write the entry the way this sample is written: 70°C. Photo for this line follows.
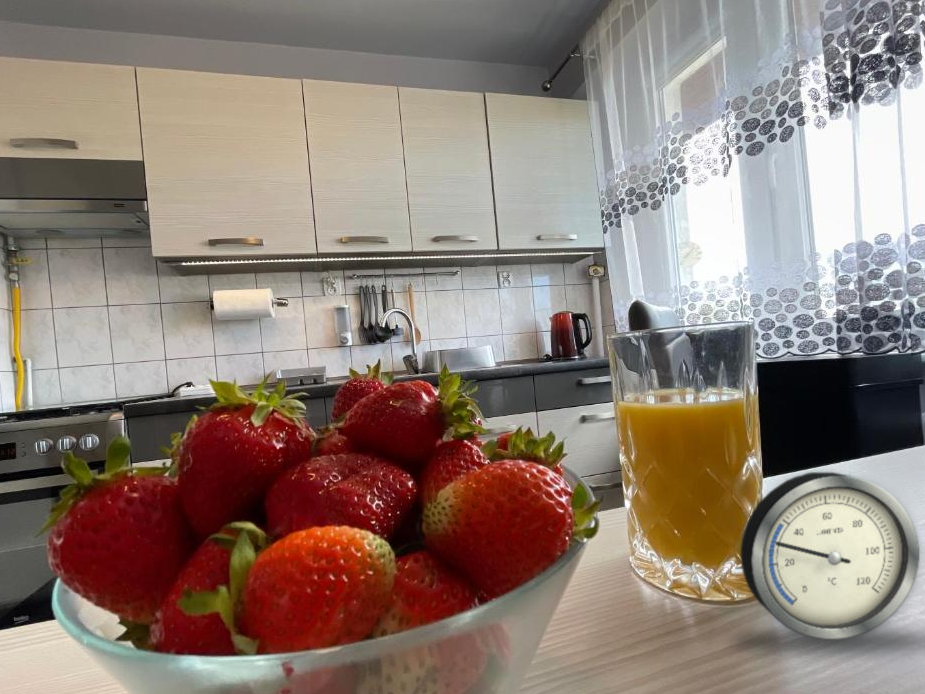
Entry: 30°C
